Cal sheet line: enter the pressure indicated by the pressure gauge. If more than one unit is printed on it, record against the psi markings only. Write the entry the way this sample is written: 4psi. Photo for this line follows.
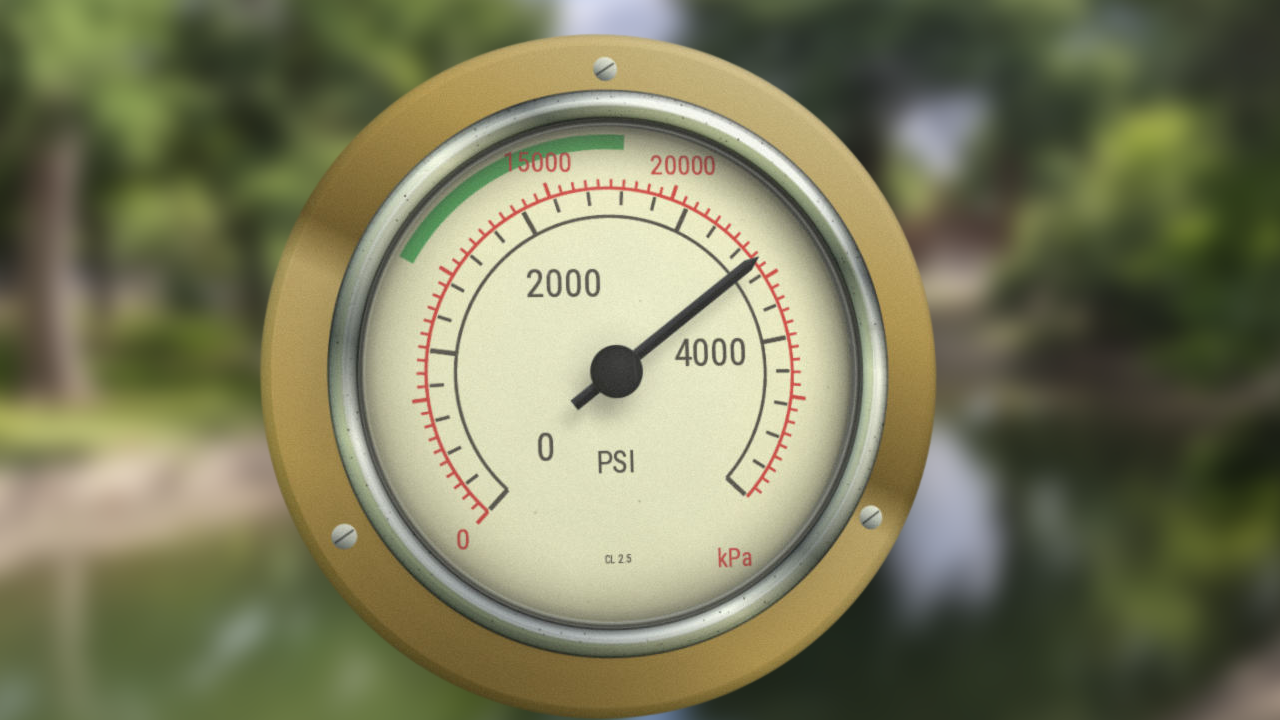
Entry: 3500psi
